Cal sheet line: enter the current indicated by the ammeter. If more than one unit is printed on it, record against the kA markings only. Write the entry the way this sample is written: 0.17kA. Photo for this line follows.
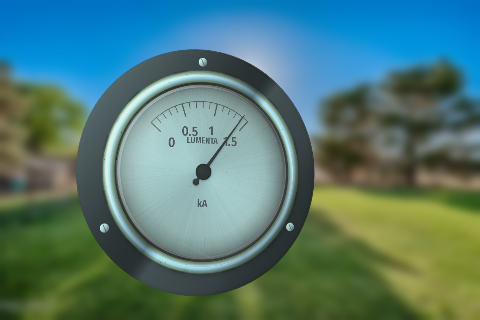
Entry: 1.4kA
